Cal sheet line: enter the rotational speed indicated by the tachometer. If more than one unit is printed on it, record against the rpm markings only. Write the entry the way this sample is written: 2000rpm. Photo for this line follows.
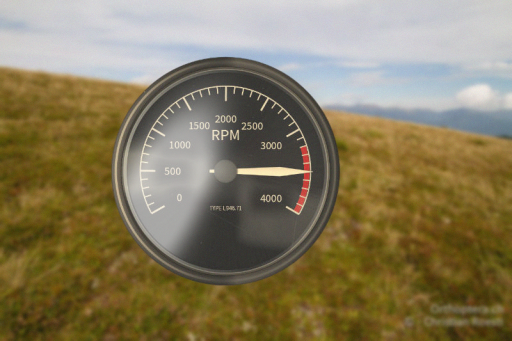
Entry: 3500rpm
